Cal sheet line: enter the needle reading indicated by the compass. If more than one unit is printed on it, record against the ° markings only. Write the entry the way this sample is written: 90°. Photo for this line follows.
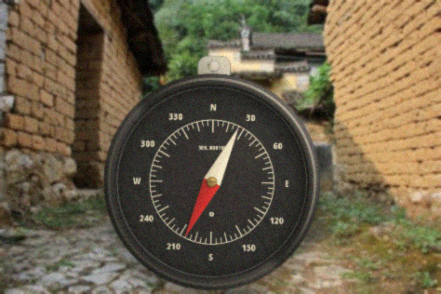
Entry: 205°
